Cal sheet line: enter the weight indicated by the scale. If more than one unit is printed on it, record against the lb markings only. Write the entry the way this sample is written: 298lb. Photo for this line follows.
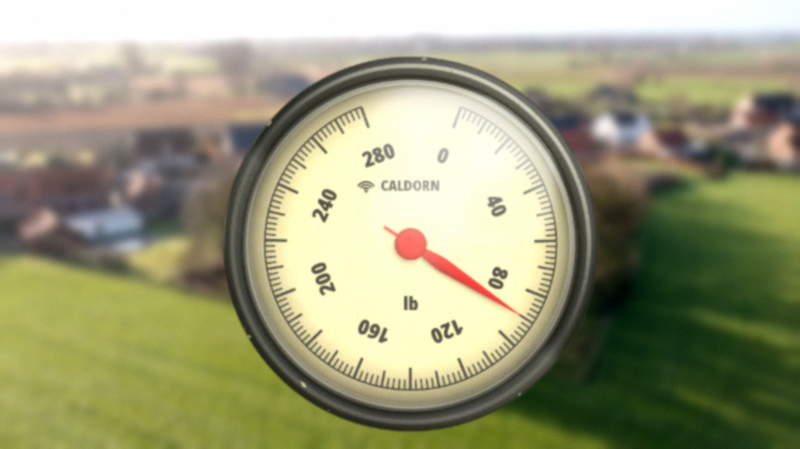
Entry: 90lb
